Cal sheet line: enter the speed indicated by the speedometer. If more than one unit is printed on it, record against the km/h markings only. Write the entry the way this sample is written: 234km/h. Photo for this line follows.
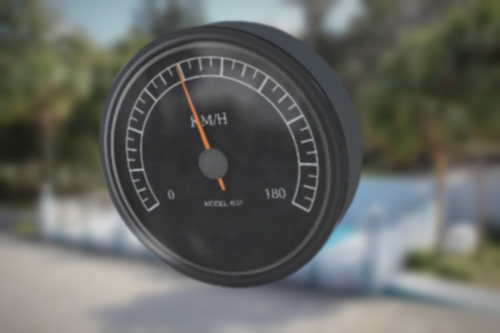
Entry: 80km/h
